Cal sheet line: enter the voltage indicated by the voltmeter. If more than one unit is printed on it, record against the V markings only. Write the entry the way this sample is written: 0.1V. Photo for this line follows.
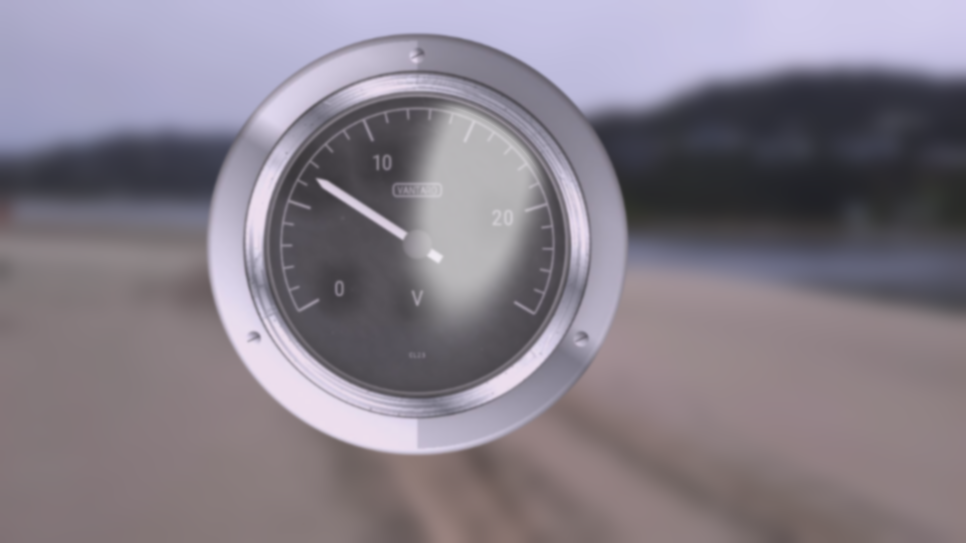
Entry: 6.5V
